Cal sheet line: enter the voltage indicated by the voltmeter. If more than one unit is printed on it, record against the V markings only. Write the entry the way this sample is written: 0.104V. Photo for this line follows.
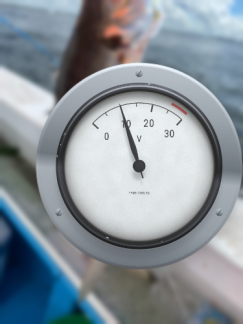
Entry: 10V
